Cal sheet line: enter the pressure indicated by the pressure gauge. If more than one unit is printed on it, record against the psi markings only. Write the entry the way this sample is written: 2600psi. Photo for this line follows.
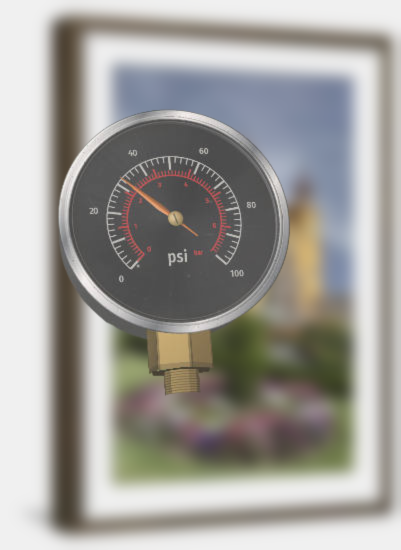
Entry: 32psi
